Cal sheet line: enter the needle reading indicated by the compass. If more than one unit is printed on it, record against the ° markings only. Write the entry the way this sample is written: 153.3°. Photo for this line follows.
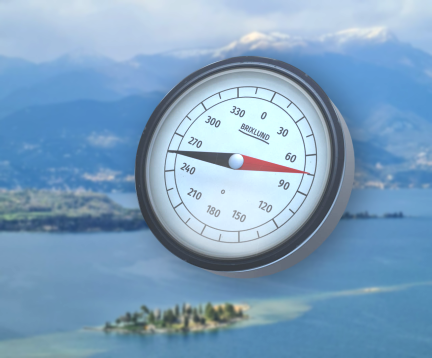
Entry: 75°
